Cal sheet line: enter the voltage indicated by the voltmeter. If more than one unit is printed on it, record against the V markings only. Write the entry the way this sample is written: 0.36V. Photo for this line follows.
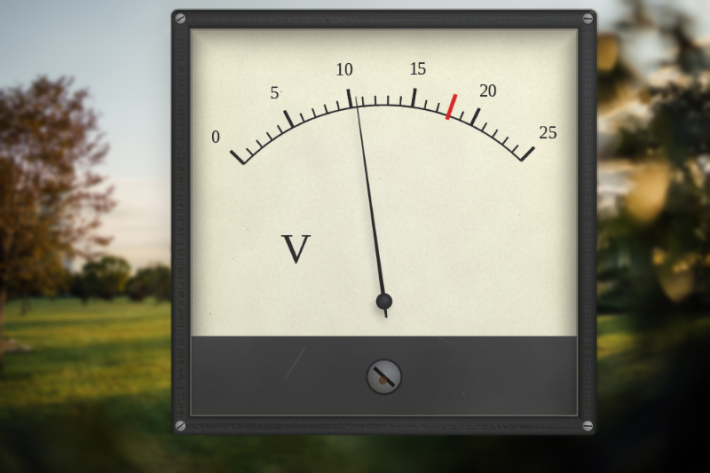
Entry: 10.5V
